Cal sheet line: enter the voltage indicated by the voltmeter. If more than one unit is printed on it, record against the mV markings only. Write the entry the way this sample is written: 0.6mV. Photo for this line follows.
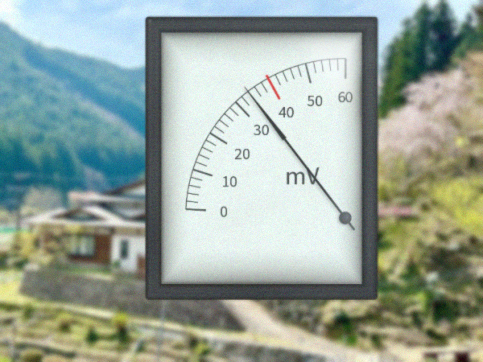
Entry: 34mV
